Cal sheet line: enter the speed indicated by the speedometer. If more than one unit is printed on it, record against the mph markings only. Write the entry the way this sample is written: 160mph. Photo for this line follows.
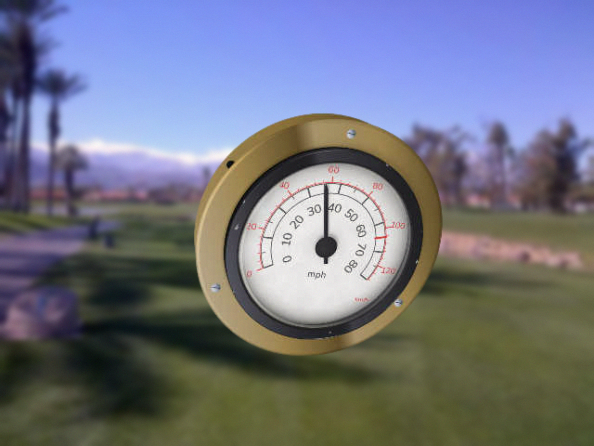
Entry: 35mph
